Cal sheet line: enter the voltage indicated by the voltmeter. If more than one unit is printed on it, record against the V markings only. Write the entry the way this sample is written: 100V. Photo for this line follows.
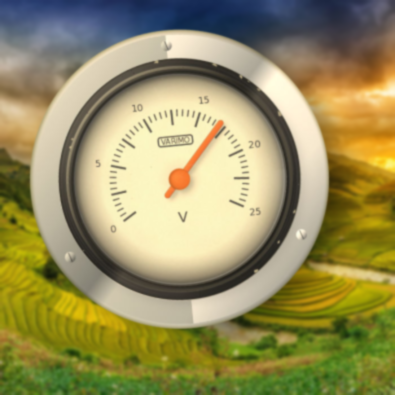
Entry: 17V
